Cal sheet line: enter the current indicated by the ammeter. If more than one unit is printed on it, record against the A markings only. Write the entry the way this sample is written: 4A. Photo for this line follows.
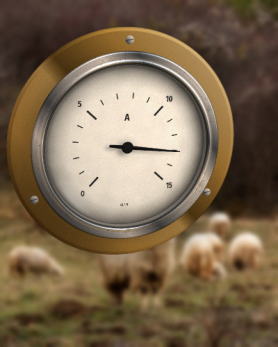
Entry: 13A
